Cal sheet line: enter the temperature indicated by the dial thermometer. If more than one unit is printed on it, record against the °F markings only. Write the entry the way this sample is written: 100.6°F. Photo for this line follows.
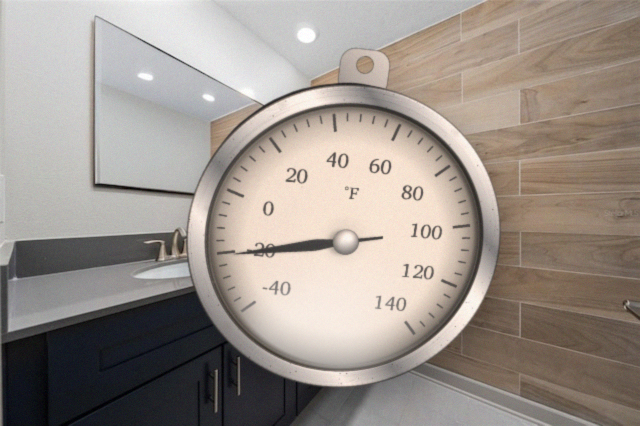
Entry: -20°F
